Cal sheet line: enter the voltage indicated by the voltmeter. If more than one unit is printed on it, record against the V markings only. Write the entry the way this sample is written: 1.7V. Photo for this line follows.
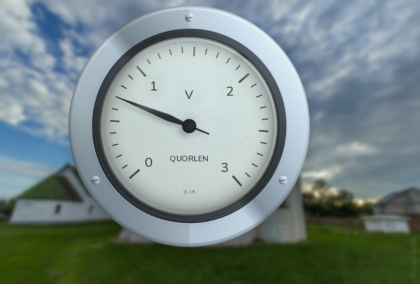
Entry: 0.7V
